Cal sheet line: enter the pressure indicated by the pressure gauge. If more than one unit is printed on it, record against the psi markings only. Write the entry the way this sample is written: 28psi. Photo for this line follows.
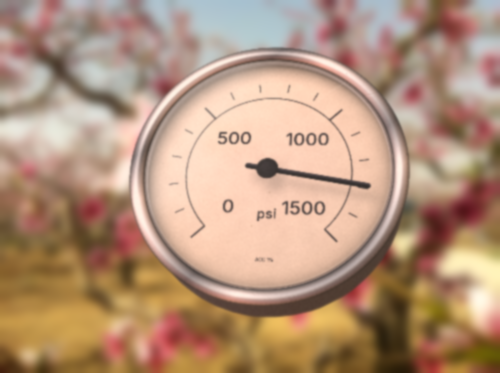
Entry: 1300psi
